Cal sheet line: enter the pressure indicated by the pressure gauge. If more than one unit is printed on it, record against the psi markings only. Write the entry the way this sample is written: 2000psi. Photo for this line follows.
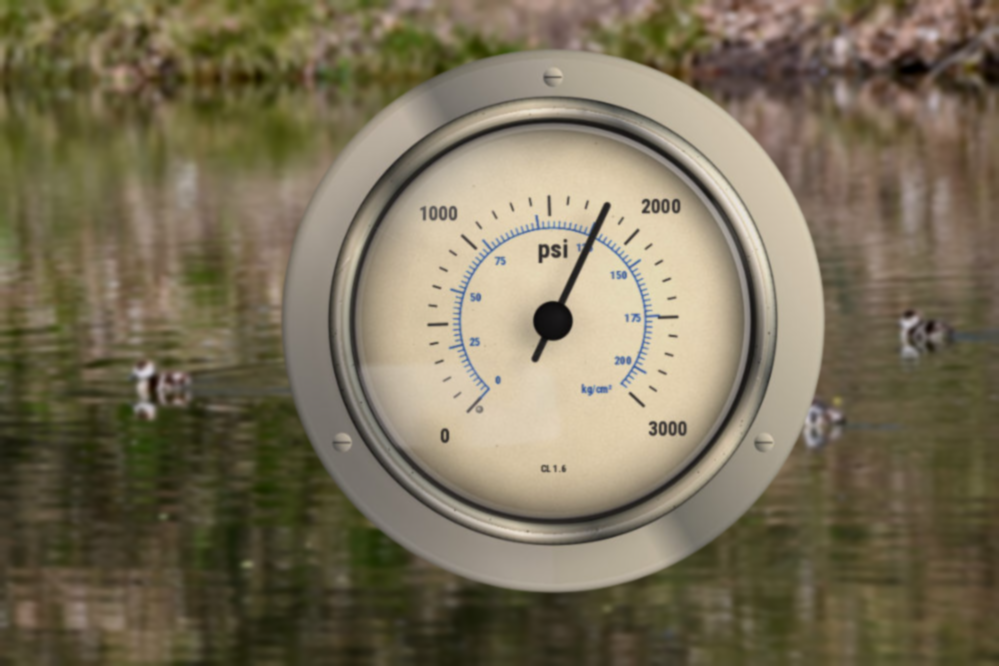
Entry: 1800psi
